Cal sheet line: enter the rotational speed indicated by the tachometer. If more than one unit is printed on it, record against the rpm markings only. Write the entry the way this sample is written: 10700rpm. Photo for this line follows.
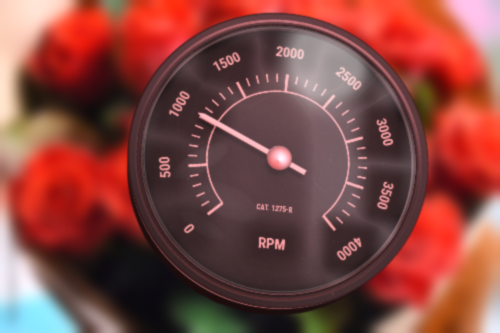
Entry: 1000rpm
